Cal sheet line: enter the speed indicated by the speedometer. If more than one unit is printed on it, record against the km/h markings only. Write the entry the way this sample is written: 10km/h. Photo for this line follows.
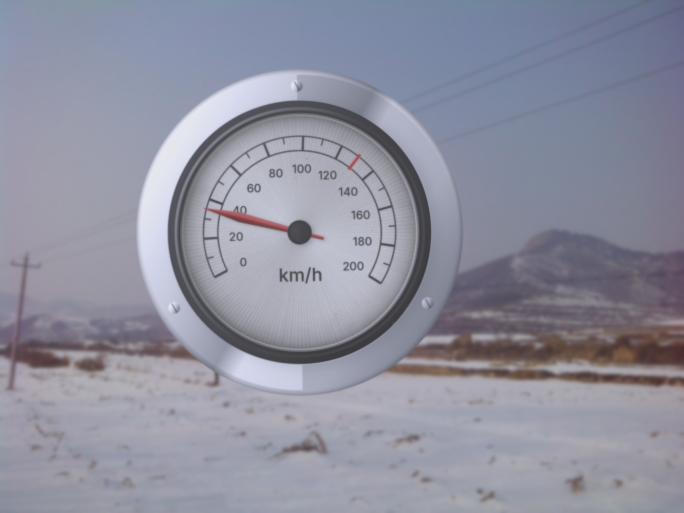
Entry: 35km/h
